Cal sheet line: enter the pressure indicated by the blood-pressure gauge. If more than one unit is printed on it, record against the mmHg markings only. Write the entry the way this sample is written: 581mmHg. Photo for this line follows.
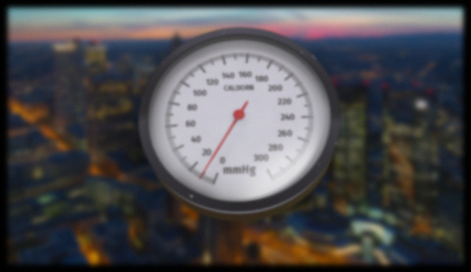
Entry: 10mmHg
